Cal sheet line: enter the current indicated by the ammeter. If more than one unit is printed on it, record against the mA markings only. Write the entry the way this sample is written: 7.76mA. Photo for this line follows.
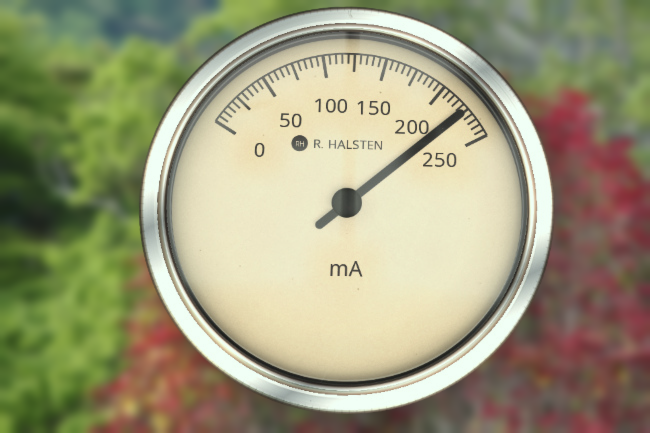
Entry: 225mA
